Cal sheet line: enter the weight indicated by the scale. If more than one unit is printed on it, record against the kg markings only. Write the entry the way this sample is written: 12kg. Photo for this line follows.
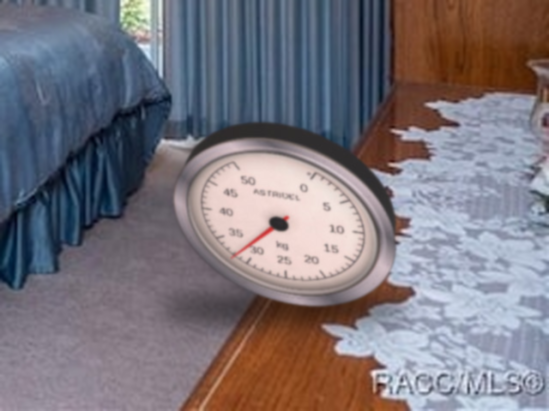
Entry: 32kg
